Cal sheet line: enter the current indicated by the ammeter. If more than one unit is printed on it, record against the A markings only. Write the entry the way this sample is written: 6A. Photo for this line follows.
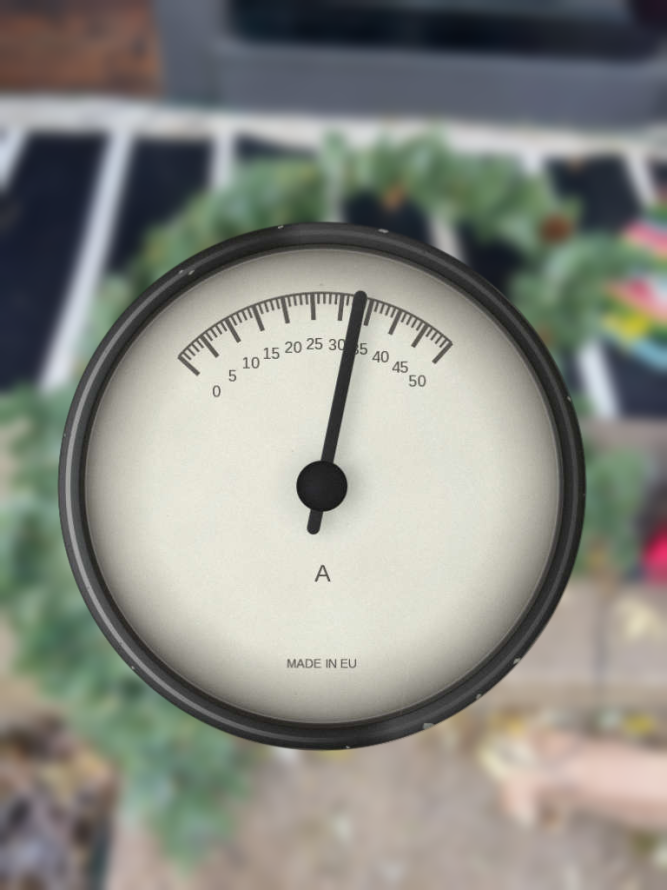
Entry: 33A
